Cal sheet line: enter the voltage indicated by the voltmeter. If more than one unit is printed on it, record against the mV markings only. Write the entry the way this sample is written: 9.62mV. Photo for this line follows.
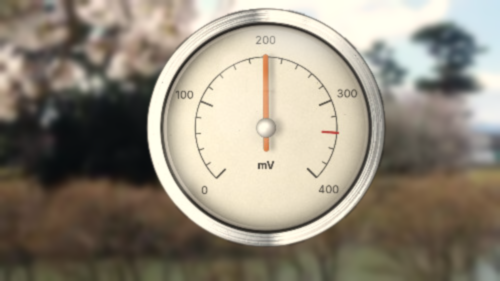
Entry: 200mV
